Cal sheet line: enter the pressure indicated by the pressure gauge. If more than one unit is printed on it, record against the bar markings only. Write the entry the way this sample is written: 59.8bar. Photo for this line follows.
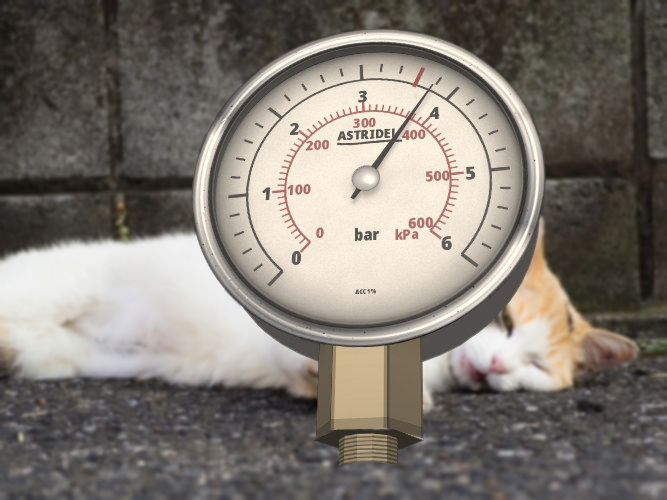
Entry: 3.8bar
